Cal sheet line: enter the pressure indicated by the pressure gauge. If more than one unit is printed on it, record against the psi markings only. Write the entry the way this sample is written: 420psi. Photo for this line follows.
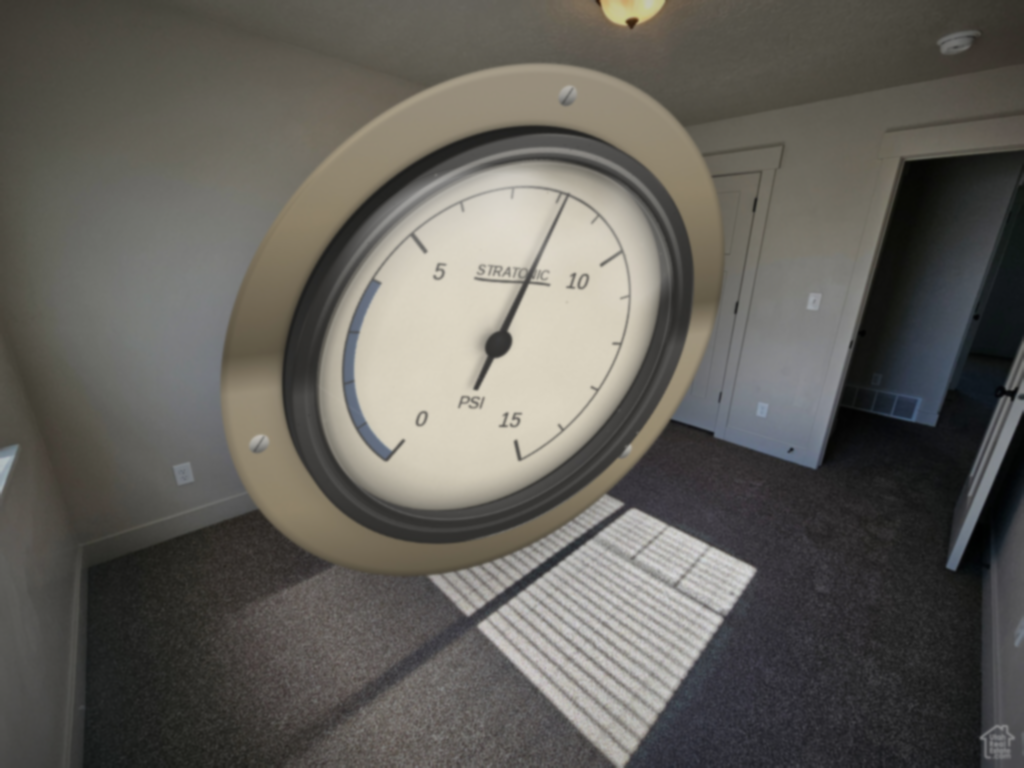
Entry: 8psi
